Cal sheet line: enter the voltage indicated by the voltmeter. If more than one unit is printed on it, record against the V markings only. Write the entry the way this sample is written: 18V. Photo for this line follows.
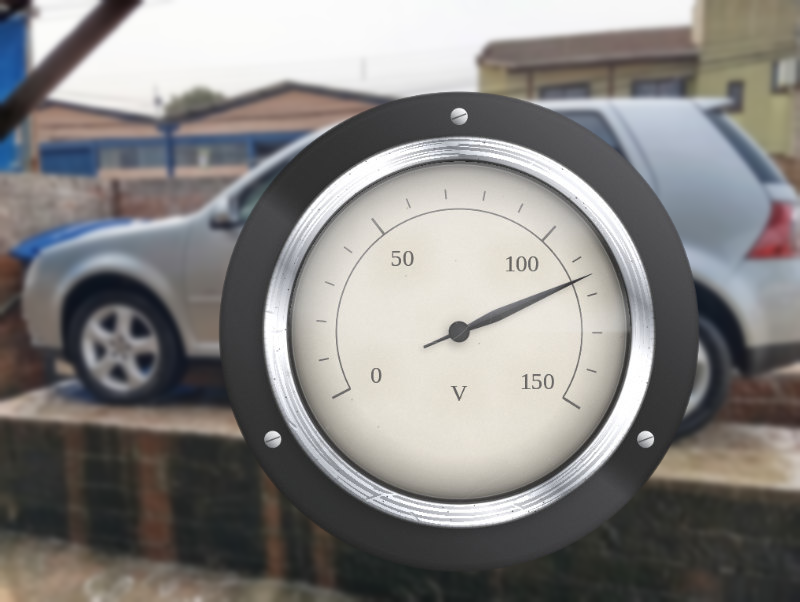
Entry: 115V
